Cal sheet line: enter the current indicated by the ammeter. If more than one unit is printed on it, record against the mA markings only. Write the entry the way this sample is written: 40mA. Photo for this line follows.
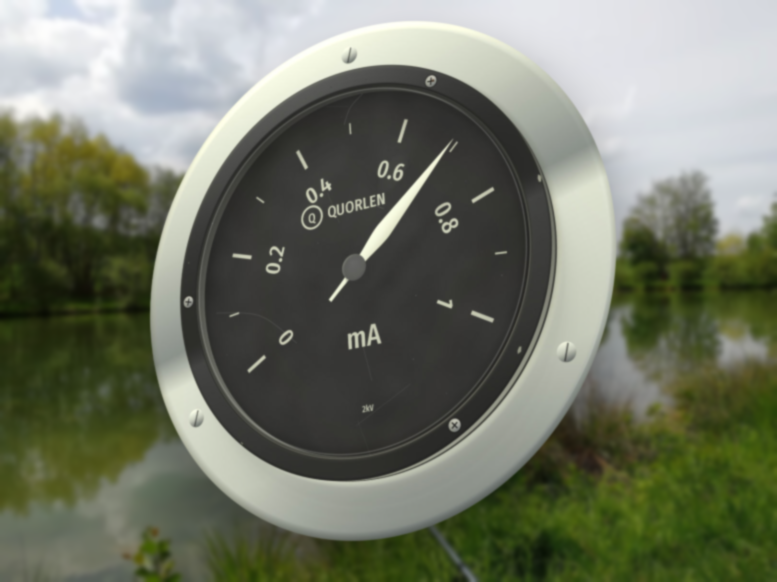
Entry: 0.7mA
